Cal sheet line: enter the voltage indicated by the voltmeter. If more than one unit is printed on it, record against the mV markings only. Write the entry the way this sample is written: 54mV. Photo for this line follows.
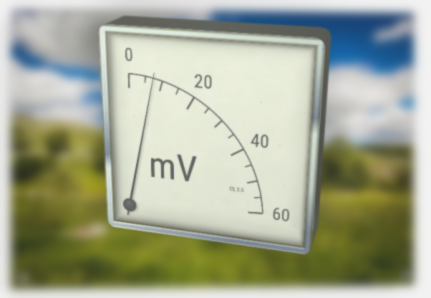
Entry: 7.5mV
